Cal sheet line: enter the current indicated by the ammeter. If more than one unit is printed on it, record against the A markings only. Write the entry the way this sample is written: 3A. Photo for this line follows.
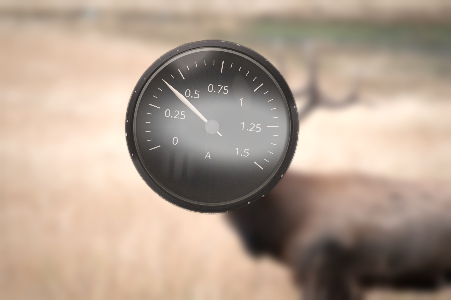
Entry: 0.4A
